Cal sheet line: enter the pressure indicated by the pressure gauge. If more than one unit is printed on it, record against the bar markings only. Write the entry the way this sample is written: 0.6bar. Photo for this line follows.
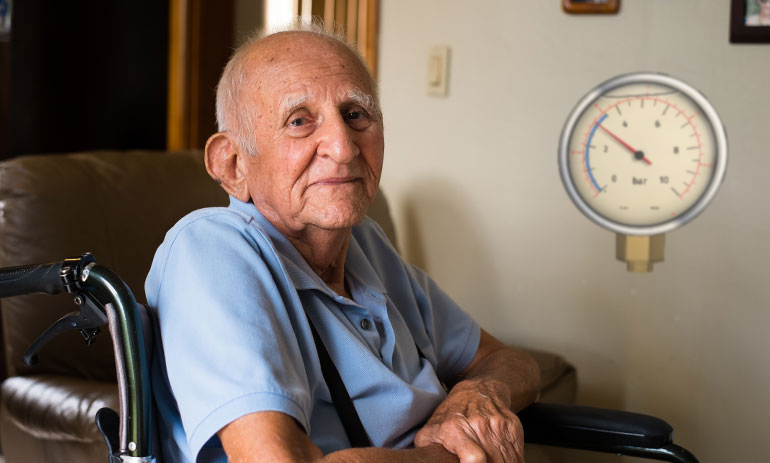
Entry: 3bar
